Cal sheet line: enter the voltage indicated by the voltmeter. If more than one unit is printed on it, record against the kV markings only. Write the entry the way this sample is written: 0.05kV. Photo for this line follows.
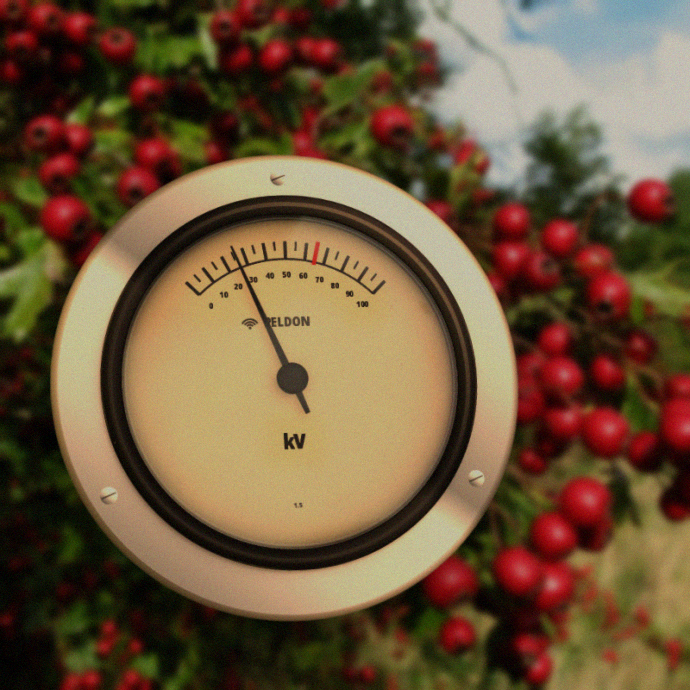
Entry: 25kV
